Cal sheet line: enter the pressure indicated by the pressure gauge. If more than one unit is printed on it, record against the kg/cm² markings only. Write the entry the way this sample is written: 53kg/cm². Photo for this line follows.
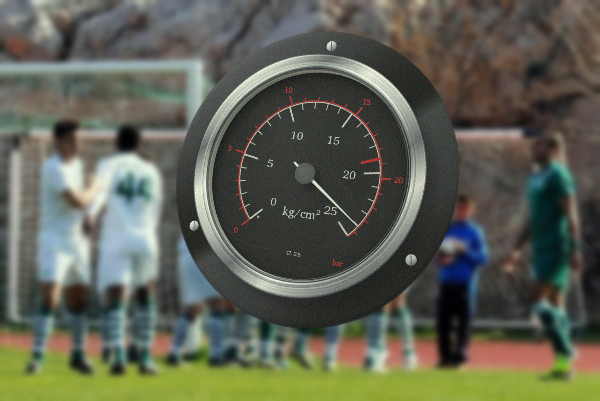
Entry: 24kg/cm²
